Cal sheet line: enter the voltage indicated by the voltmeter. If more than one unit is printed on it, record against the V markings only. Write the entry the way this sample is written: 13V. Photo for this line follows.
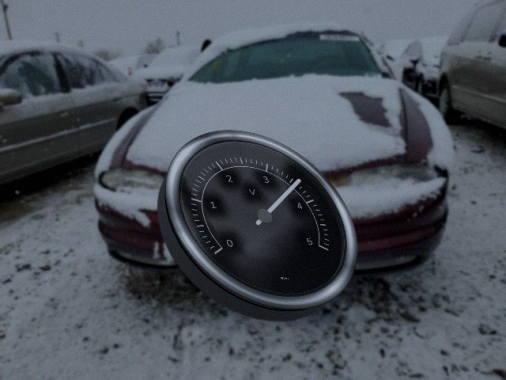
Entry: 3.6V
